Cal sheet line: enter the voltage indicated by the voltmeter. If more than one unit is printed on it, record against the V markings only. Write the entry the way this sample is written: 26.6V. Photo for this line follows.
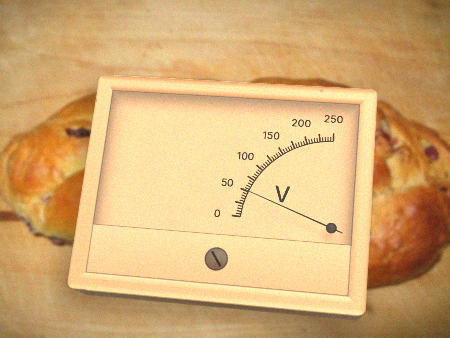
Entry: 50V
